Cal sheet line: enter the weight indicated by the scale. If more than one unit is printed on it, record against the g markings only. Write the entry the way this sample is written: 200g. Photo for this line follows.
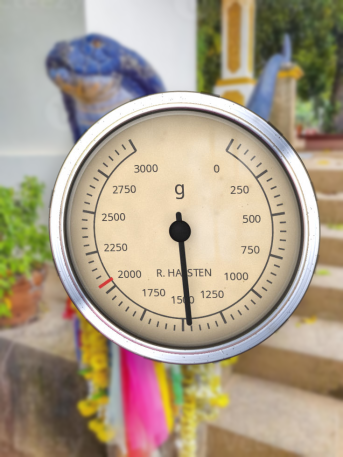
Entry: 1450g
